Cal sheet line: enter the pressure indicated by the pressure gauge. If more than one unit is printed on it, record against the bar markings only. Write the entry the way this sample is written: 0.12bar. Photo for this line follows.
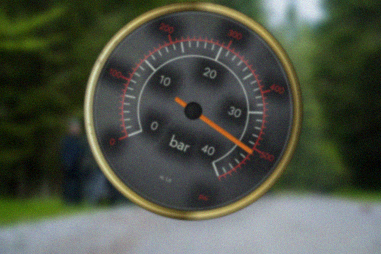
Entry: 35bar
